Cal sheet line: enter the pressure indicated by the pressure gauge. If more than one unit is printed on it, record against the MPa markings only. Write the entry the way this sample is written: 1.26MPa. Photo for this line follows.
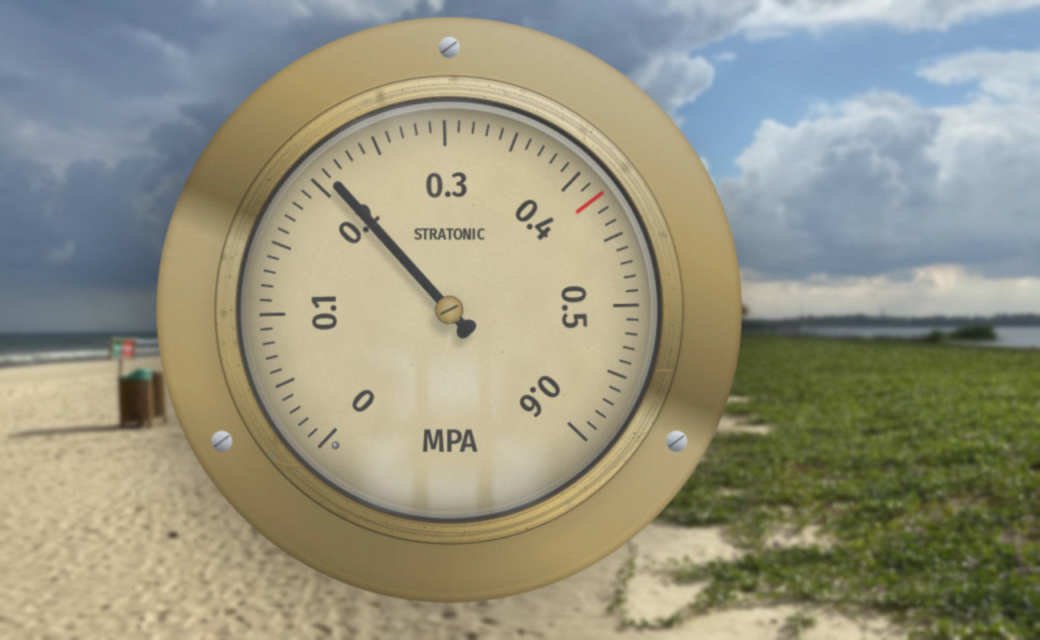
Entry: 0.21MPa
